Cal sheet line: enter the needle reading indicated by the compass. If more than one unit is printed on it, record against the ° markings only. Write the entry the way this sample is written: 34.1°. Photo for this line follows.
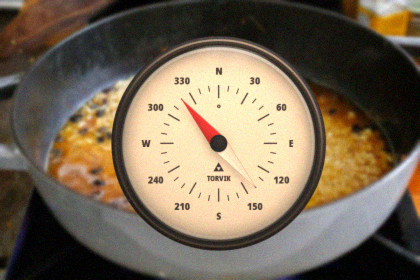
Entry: 320°
